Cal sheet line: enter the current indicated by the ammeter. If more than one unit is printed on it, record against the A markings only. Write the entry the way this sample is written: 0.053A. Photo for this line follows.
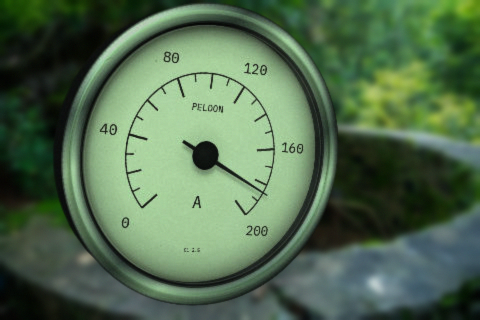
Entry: 185A
